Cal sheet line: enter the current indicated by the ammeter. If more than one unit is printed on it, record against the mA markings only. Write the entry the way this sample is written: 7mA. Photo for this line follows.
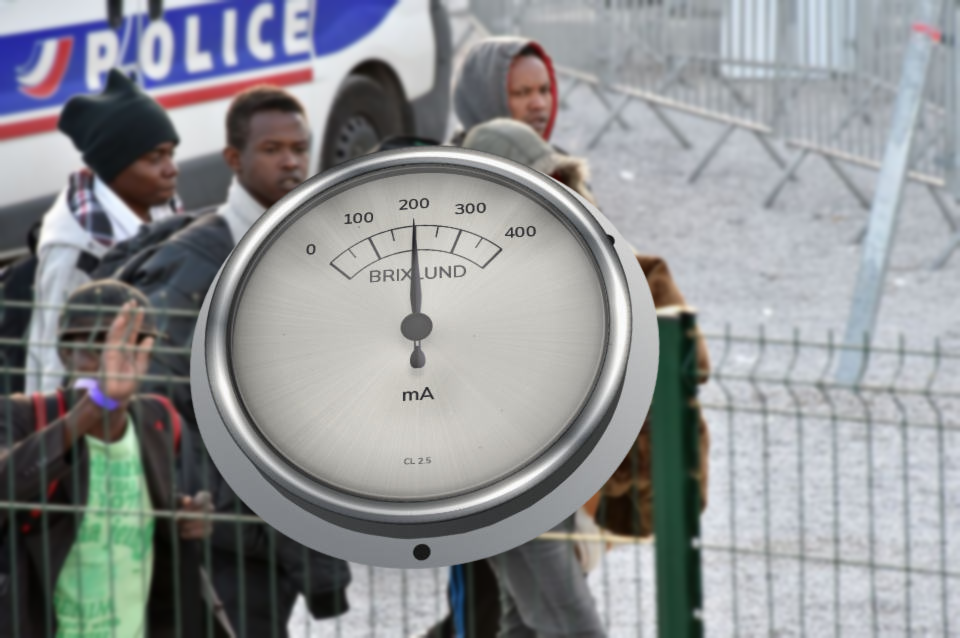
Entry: 200mA
